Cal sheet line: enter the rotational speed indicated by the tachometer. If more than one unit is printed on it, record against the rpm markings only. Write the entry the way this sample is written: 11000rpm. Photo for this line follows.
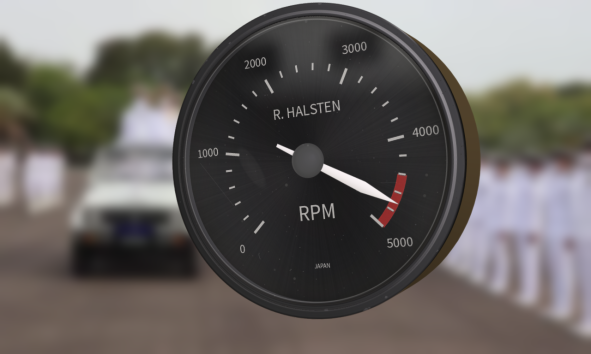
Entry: 4700rpm
